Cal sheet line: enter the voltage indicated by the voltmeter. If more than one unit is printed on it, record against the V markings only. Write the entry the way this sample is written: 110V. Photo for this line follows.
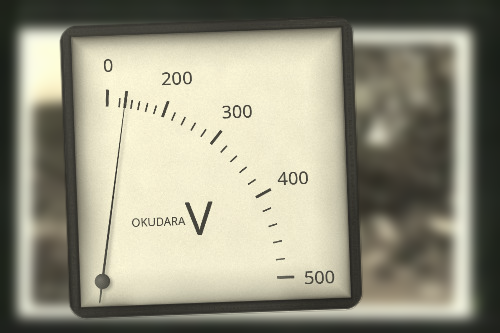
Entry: 100V
